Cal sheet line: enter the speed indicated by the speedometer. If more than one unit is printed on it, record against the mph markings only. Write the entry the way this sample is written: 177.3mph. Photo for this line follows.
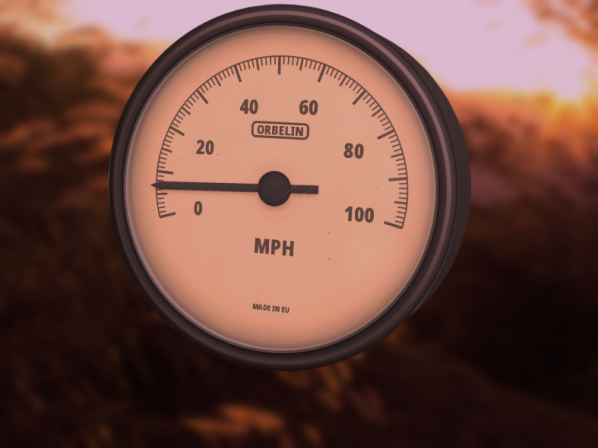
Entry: 7mph
